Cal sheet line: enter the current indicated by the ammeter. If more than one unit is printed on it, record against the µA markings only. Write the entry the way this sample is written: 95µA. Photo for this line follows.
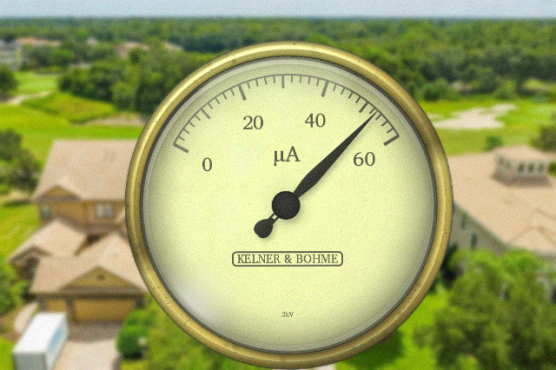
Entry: 53µA
